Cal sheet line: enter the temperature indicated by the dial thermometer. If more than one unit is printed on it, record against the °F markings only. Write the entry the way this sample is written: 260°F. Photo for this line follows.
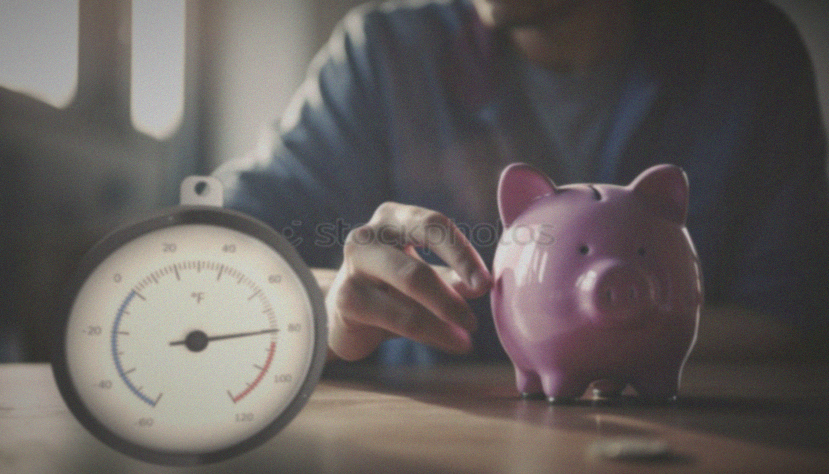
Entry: 80°F
